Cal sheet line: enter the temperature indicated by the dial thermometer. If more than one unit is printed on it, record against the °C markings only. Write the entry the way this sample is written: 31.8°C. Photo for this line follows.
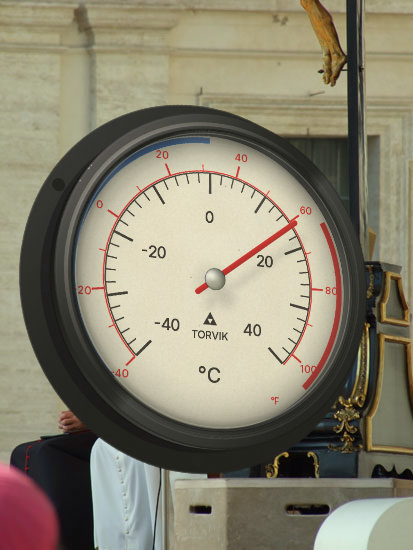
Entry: 16°C
